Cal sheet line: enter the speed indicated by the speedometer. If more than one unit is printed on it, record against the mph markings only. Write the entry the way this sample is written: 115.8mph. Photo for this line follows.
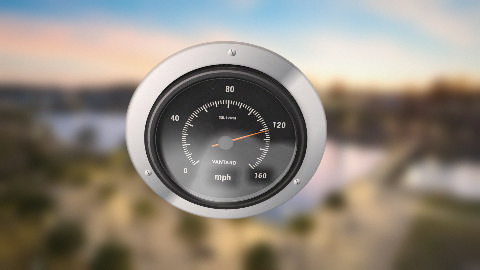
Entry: 120mph
